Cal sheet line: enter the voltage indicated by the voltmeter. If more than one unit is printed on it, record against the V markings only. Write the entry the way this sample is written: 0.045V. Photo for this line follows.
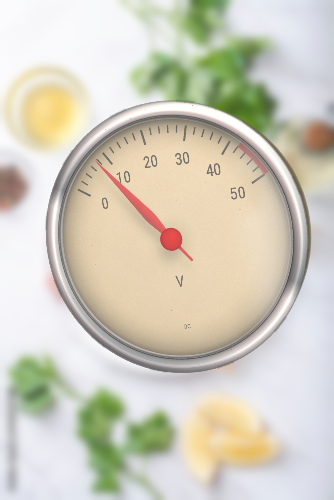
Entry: 8V
